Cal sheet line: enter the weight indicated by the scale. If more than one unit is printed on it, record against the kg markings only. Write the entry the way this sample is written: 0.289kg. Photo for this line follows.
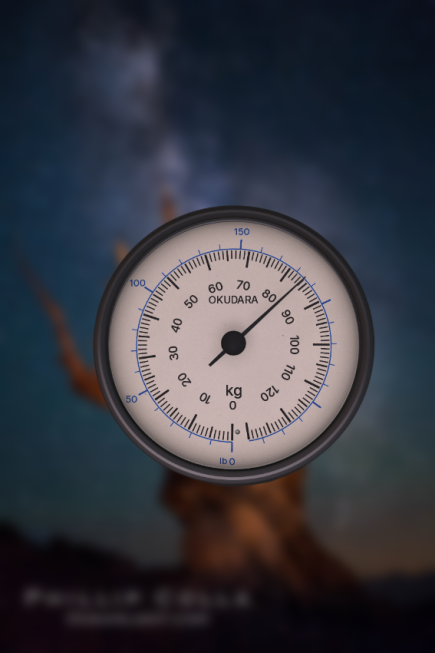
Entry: 84kg
